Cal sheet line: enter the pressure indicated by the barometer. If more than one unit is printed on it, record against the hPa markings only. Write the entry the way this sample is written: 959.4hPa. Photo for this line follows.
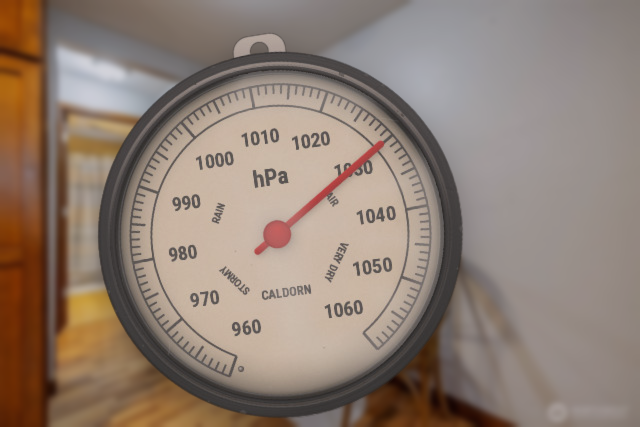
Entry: 1030hPa
